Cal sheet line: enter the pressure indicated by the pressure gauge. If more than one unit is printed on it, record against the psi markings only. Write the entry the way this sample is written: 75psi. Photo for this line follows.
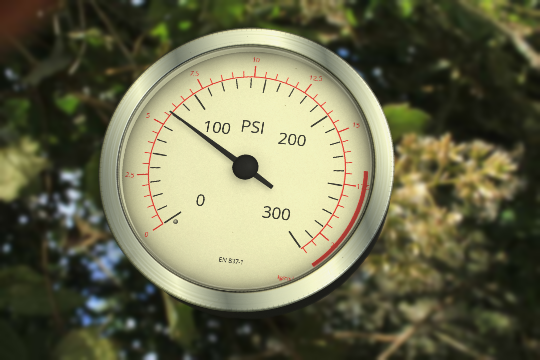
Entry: 80psi
